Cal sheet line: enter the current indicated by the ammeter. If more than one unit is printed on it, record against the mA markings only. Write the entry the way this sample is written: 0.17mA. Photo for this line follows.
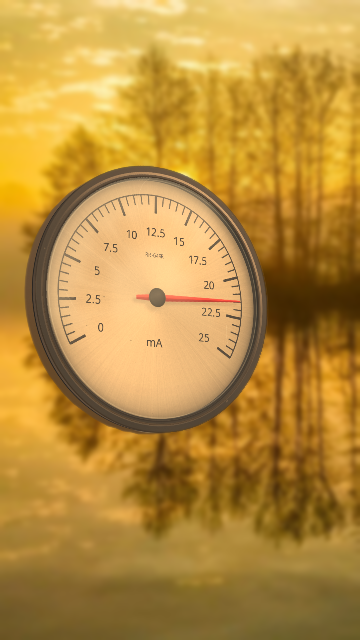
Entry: 21.5mA
